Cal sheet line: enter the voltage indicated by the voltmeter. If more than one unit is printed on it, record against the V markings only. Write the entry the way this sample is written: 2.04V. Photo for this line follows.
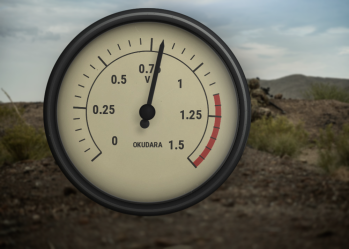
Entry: 0.8V
